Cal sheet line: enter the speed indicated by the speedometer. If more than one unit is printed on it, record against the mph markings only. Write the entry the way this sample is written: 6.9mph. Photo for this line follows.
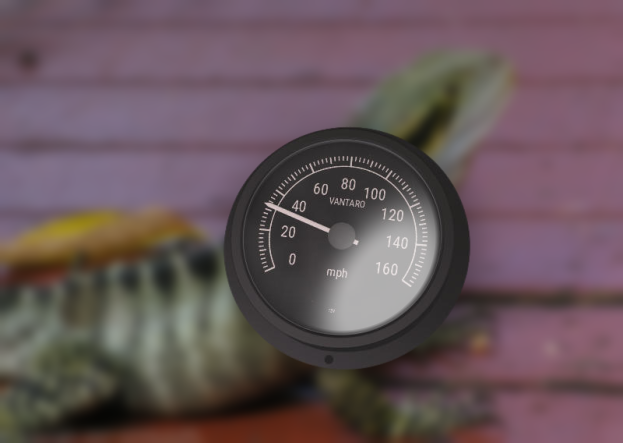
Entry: 32mph
